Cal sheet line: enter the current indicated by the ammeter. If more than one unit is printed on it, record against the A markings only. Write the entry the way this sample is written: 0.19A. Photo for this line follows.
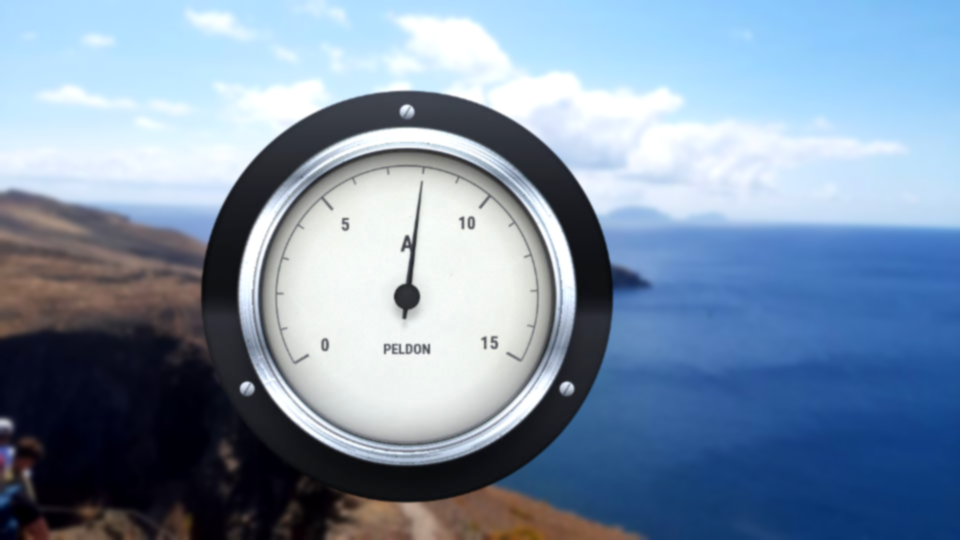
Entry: 8A
